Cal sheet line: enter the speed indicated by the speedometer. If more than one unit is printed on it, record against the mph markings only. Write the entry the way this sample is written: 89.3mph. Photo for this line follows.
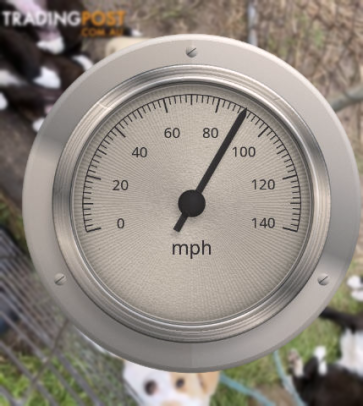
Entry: 90mph
